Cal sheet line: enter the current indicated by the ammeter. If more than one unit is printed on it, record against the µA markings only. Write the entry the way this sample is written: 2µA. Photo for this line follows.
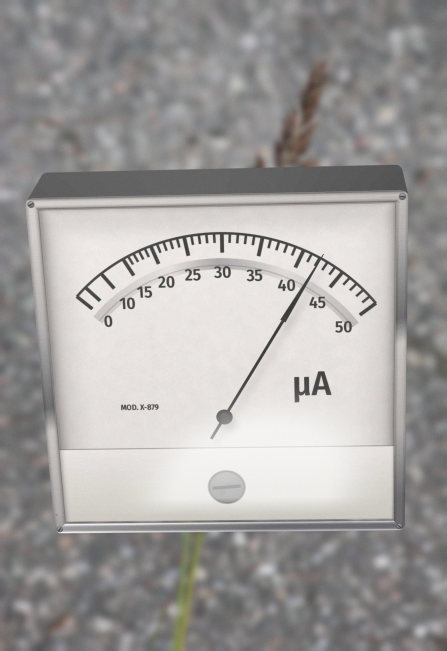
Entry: 42µA
